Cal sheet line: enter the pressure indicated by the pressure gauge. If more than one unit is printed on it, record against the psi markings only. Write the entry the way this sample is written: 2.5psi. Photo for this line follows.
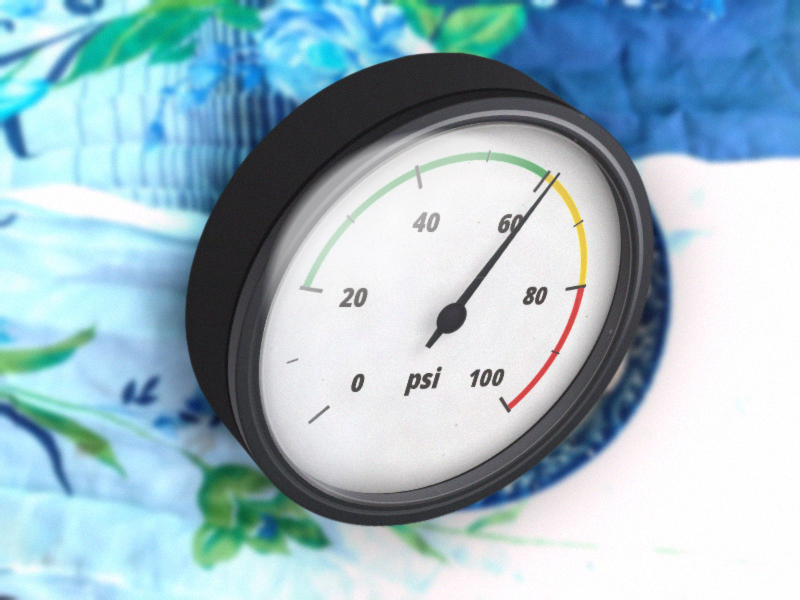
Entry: 60psi
